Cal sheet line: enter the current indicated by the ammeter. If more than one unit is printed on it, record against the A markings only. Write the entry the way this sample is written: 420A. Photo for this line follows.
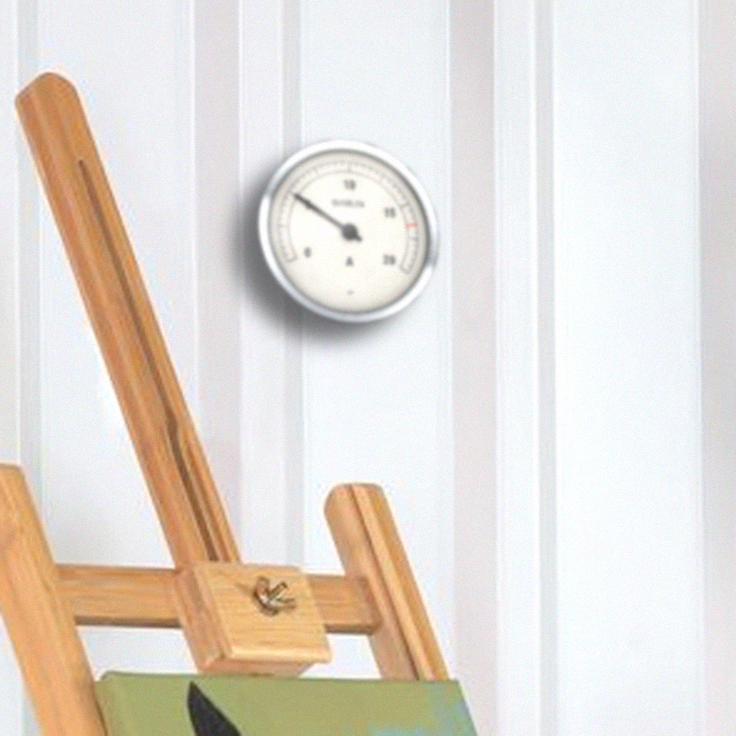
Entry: 5A
